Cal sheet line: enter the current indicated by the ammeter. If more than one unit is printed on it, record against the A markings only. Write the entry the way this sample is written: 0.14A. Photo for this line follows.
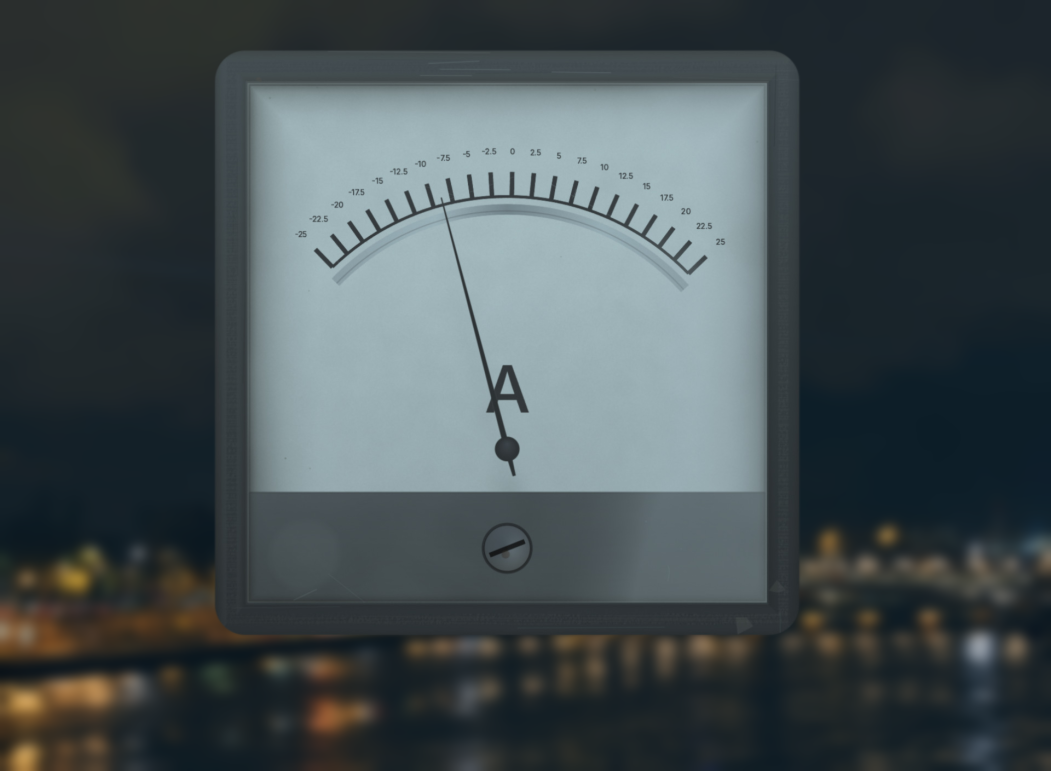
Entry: -8.75A
